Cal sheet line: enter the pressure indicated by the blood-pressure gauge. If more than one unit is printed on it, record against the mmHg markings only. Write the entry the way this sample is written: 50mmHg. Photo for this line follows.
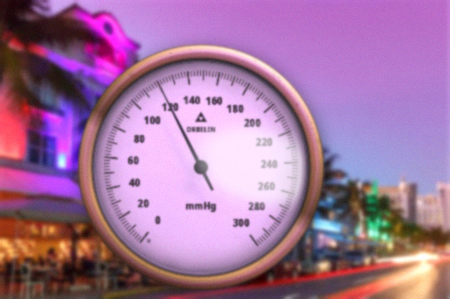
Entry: 120mmHg
